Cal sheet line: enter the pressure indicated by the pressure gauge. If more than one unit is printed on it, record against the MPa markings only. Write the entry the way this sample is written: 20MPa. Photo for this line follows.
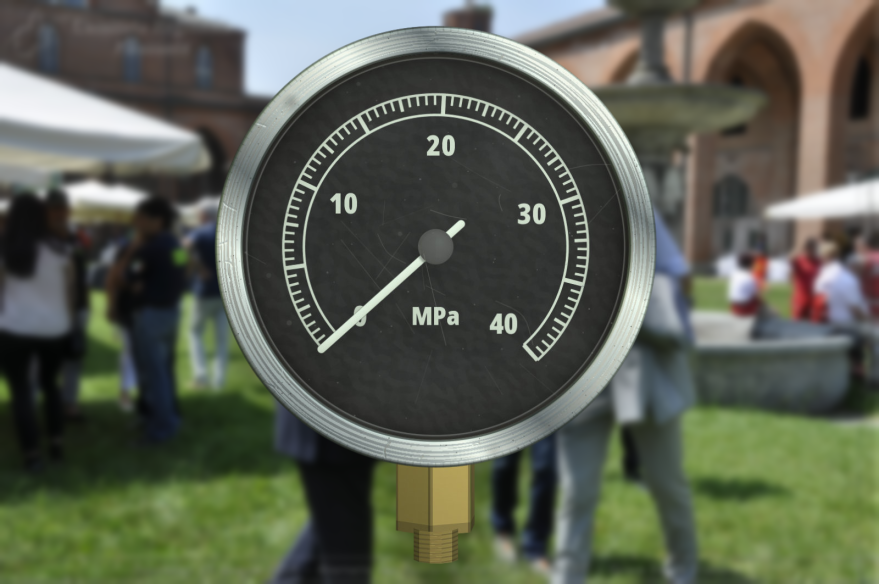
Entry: 0MPa
